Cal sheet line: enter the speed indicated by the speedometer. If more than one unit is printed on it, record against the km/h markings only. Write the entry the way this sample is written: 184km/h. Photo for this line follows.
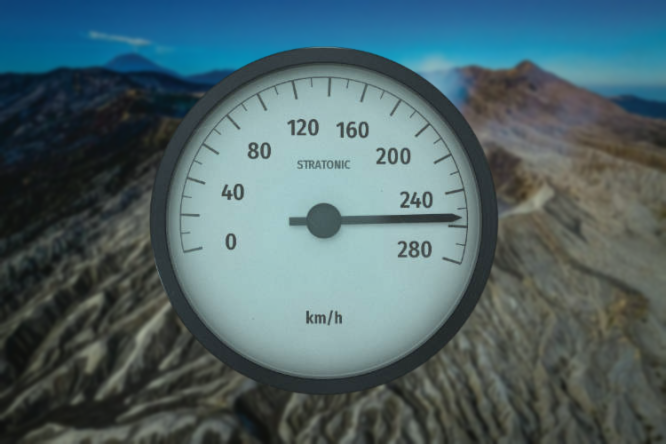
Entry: 255km/h
